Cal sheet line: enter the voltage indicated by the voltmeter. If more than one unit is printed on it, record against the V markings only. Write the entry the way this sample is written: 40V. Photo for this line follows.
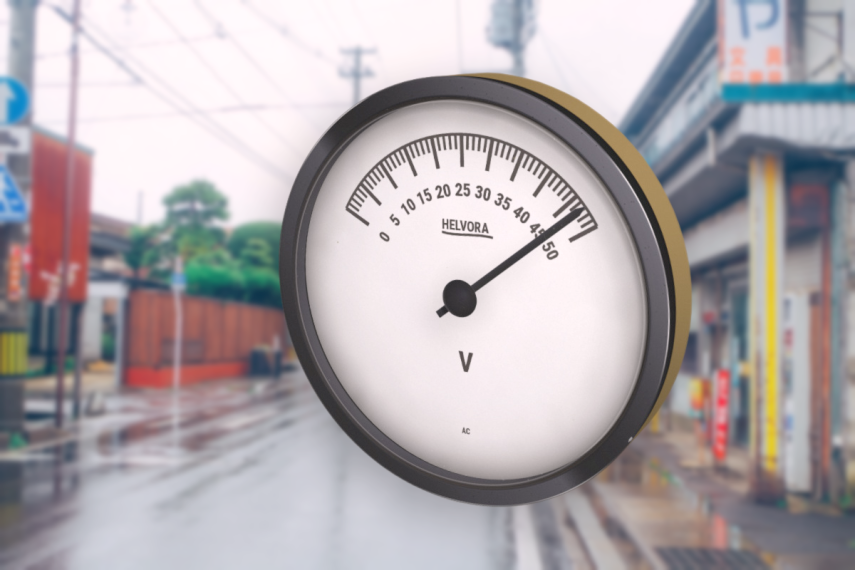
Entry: 47V
